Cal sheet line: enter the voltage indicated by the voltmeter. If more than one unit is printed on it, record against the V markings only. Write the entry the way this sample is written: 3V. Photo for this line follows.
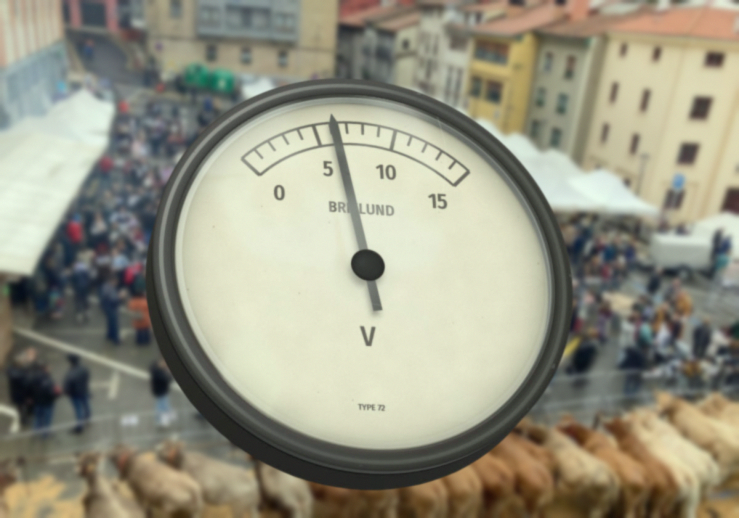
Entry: 6V
